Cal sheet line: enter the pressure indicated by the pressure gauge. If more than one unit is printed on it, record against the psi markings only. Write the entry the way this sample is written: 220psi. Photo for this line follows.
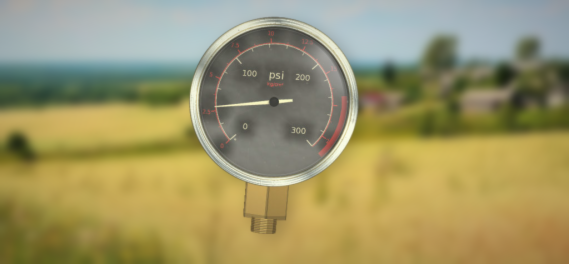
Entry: 40psi
